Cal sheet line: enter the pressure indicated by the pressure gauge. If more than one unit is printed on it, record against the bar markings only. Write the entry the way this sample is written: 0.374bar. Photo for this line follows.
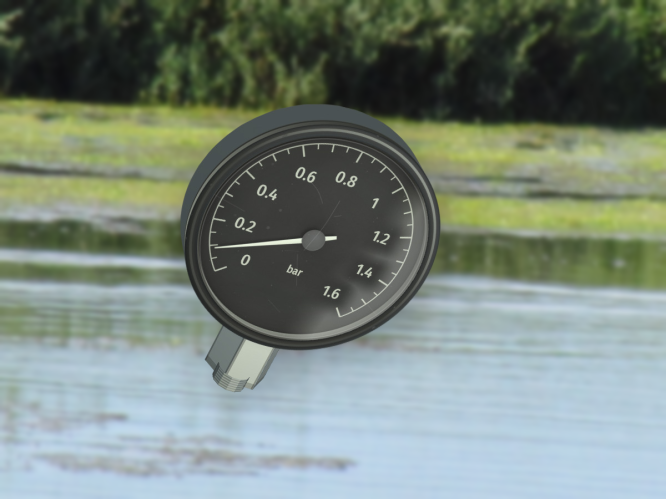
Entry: 0.1bar
